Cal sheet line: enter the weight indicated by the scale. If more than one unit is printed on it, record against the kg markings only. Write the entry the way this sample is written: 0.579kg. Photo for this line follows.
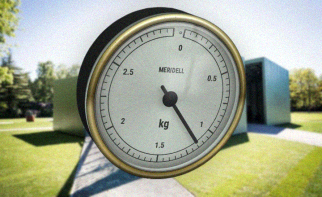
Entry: 1.15kg
